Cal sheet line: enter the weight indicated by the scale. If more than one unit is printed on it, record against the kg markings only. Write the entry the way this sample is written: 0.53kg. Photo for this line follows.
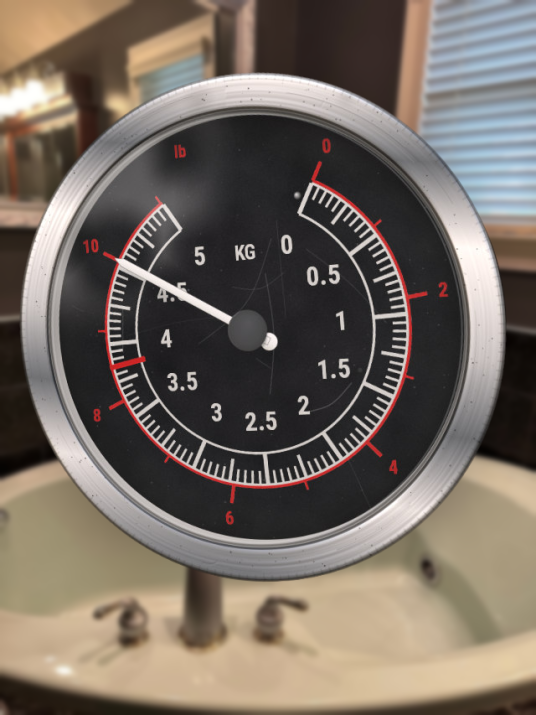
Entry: 4.55kg
